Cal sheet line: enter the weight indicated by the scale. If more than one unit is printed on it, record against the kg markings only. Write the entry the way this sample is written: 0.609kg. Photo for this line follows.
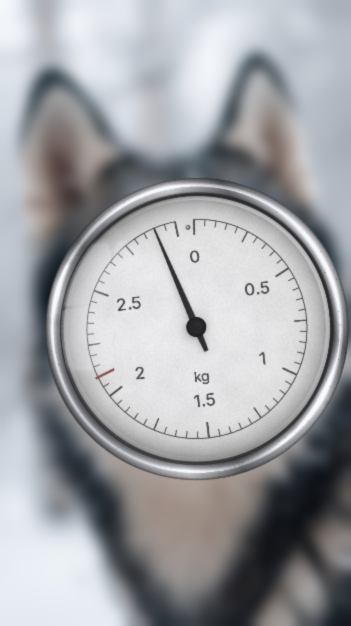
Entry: 2.9kg
